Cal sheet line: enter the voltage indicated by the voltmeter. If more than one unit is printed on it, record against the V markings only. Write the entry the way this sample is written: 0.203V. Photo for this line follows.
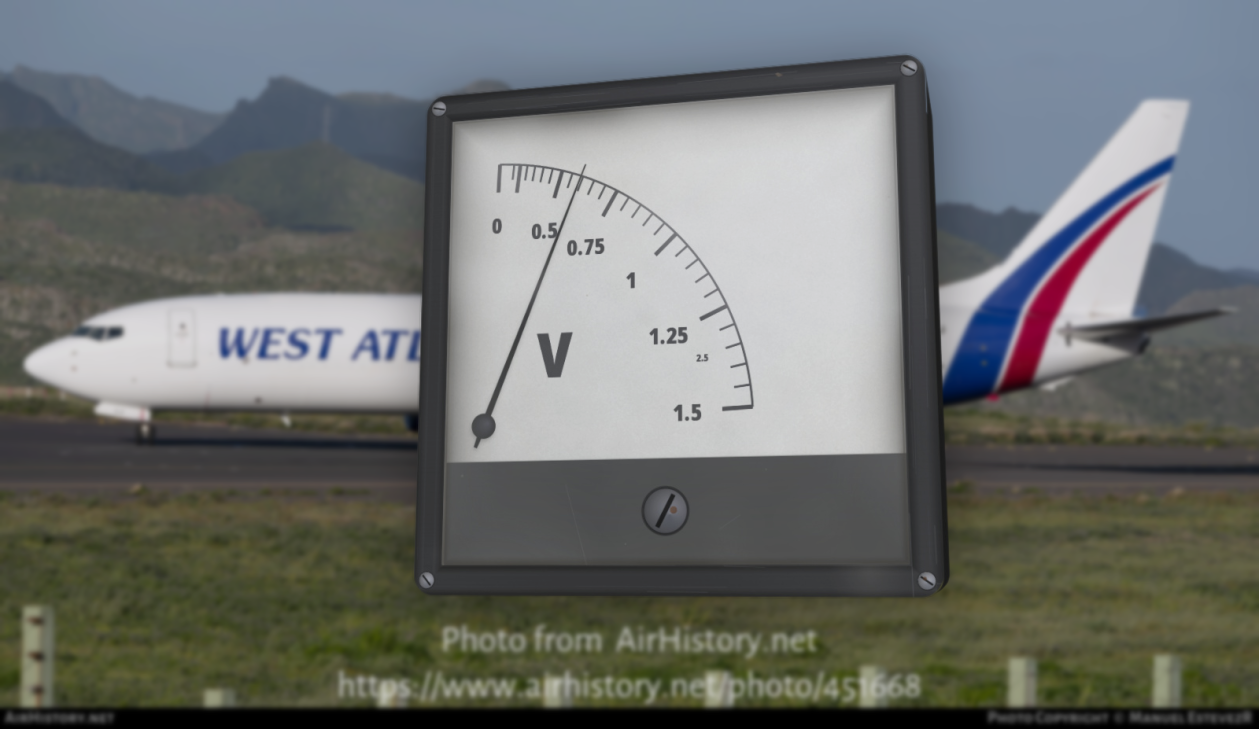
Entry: 0.6V
